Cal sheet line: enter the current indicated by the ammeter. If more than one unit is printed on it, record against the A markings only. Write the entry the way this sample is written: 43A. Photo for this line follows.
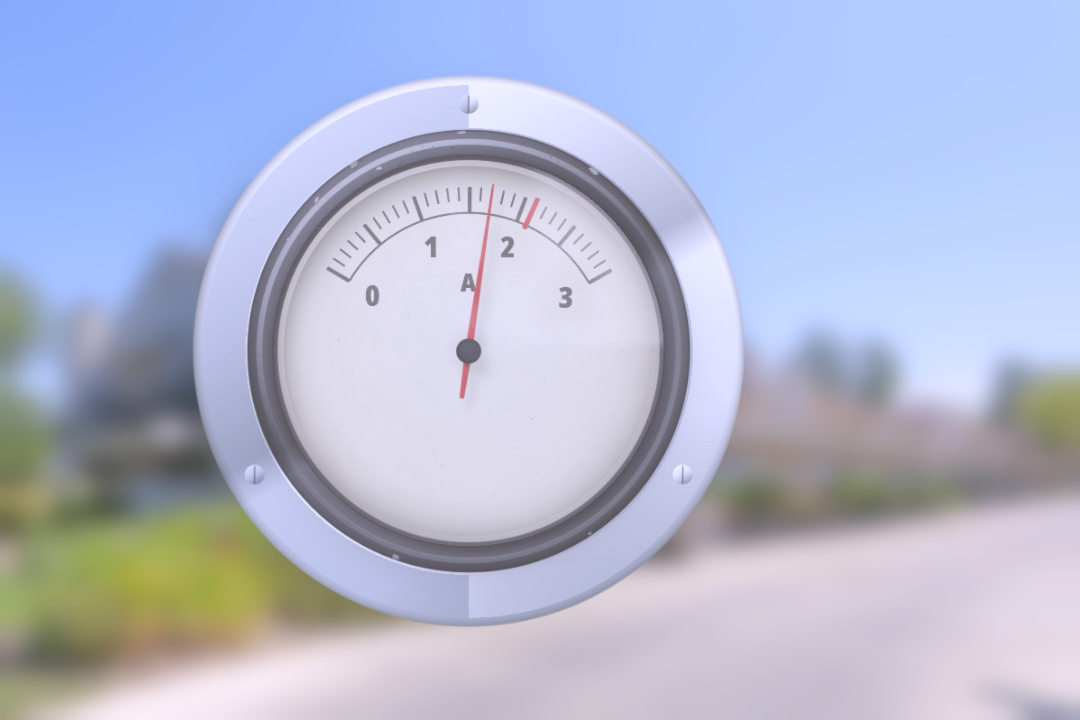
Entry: 1.7A
